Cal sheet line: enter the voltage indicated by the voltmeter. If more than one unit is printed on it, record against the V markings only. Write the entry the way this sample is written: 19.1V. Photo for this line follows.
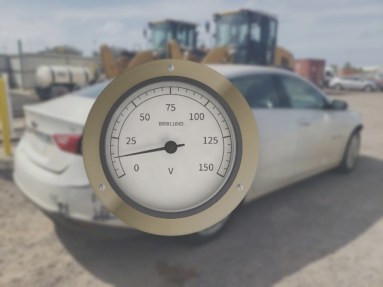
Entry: 12.5V
